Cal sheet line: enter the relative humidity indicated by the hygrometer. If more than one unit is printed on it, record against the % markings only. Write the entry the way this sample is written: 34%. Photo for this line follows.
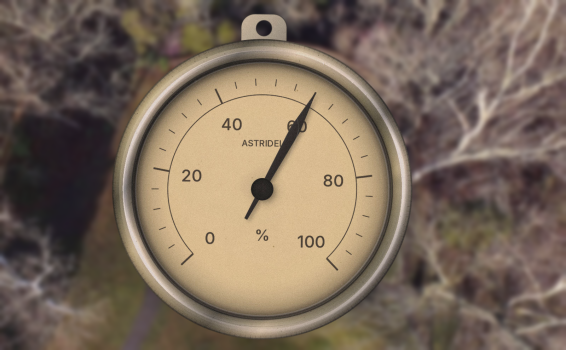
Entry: 60%
